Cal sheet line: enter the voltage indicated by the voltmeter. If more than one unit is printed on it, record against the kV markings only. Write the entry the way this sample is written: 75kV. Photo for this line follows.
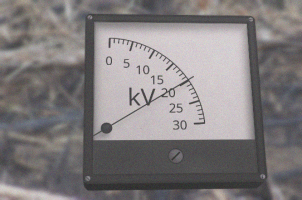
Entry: 20kV
